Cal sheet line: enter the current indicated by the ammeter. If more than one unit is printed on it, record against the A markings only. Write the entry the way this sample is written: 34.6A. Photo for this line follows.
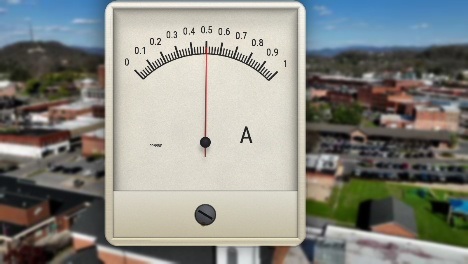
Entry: 0.5A
